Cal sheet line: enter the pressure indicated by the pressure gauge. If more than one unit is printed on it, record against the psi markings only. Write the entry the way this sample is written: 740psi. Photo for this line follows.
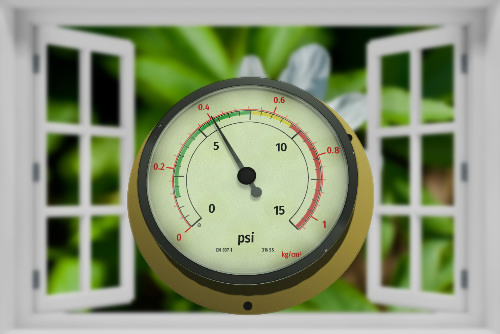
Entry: 5.75psi
